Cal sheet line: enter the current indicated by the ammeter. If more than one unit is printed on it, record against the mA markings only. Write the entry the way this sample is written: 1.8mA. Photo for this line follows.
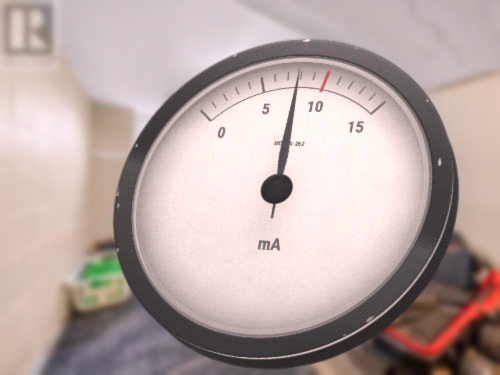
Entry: 8mA
